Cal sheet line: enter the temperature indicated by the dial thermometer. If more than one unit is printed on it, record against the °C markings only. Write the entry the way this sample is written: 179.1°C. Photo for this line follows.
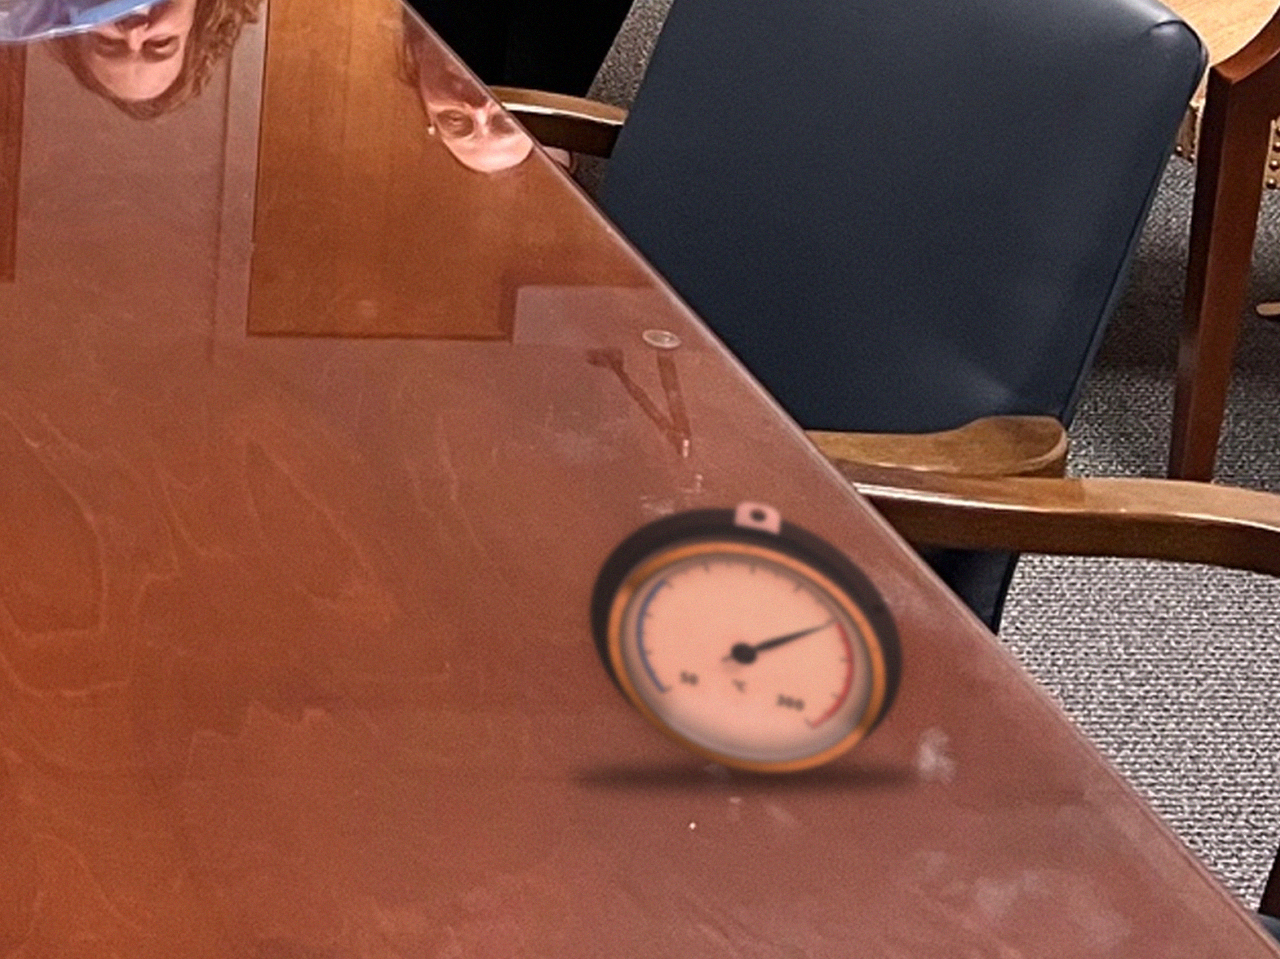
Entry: 225°C
